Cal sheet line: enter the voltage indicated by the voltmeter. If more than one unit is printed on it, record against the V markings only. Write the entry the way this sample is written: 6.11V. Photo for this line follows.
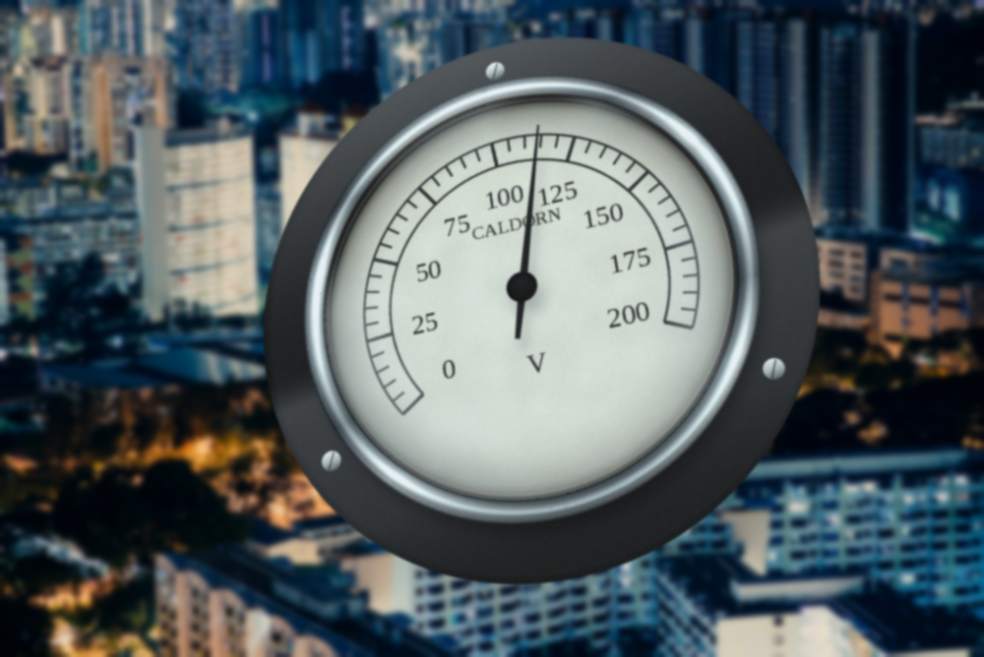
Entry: 115V
